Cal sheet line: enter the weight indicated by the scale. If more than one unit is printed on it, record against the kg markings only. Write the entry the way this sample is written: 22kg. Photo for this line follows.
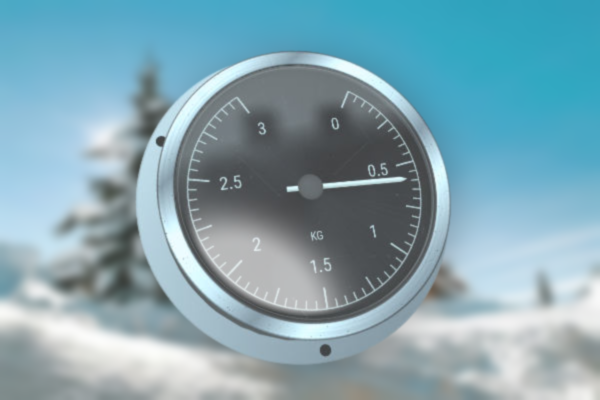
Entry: 0.6kg
